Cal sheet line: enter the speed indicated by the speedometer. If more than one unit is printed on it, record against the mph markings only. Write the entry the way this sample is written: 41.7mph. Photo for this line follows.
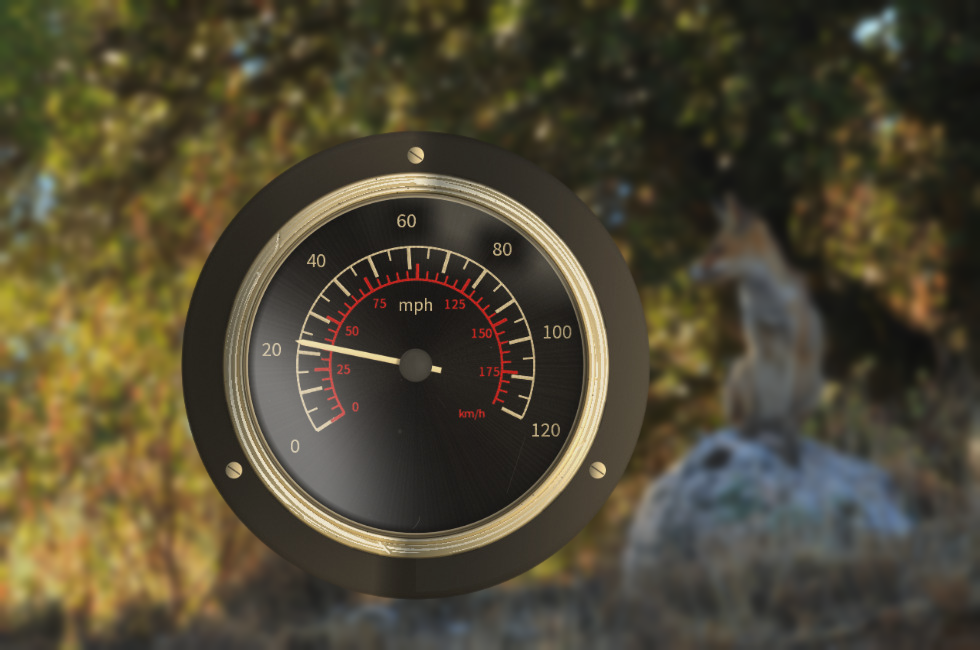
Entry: 22.5mph
